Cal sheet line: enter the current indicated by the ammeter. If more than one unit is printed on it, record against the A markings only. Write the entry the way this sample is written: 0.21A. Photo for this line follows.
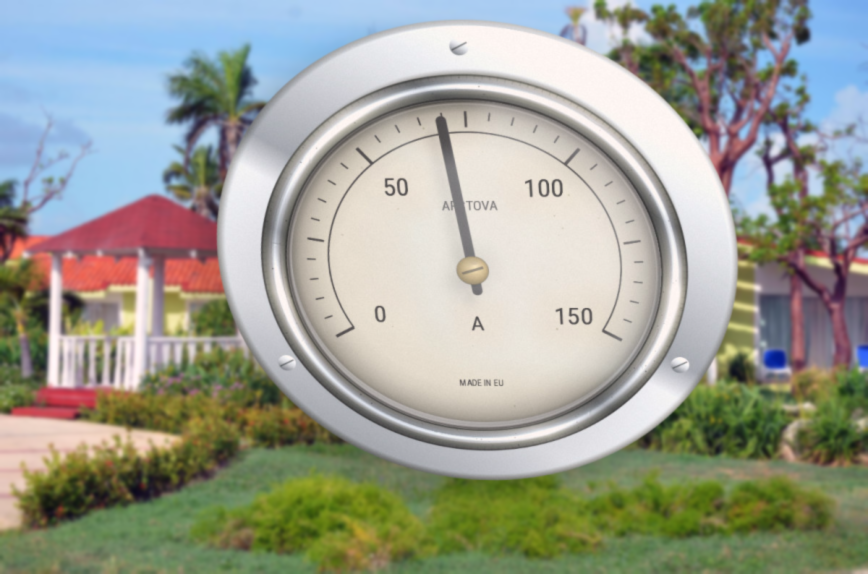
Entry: 70A
